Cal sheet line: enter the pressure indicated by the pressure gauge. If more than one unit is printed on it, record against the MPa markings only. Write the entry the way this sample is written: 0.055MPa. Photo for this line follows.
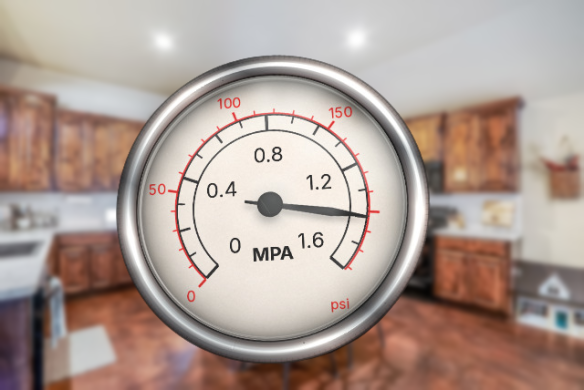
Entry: 1.4MPa
